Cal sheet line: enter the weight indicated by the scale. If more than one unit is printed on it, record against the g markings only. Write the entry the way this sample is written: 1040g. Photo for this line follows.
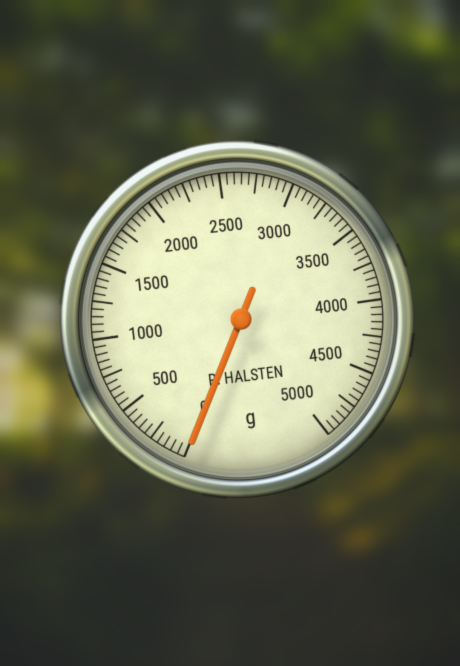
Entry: 0g
